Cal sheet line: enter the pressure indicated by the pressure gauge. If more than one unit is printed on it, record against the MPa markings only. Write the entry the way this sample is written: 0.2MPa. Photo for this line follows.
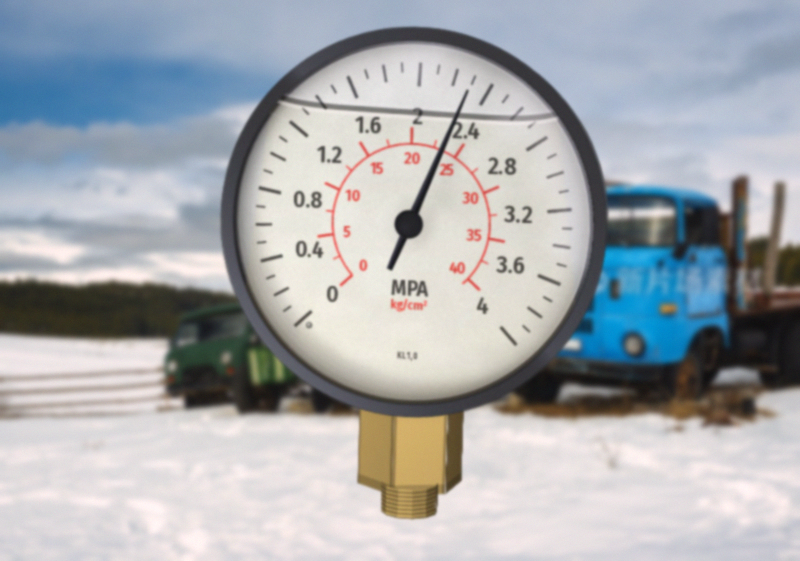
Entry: 2.3MPa
